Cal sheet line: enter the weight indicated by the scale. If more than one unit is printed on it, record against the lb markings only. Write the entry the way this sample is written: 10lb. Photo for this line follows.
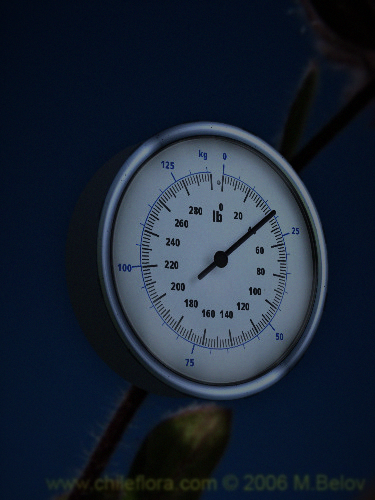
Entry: 40lb
